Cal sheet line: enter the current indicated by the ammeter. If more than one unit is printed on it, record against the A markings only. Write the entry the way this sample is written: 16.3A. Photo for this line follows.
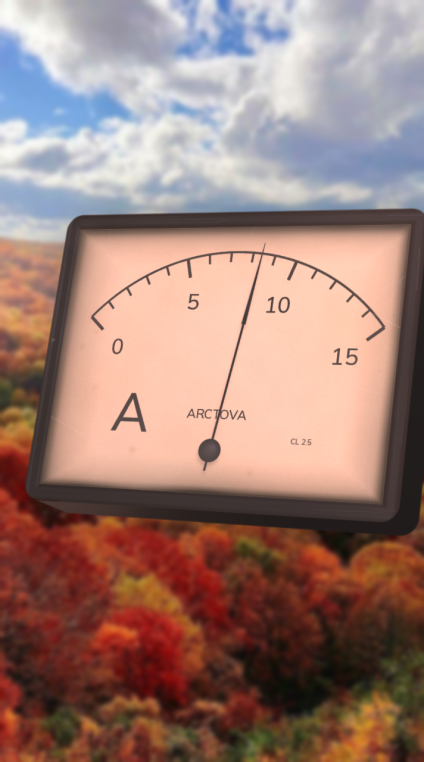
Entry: 8.5A
